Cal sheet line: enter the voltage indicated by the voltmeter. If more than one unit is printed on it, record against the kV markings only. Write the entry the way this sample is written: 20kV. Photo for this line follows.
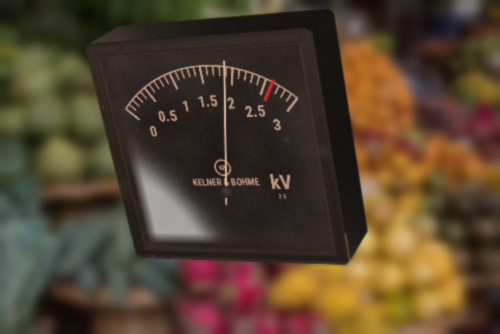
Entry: 1.9kV
